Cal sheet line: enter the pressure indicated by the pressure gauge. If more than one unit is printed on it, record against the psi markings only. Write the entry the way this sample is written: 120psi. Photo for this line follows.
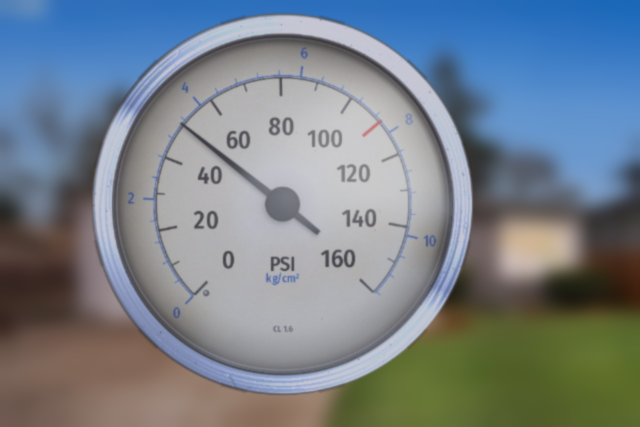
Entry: 50psi
